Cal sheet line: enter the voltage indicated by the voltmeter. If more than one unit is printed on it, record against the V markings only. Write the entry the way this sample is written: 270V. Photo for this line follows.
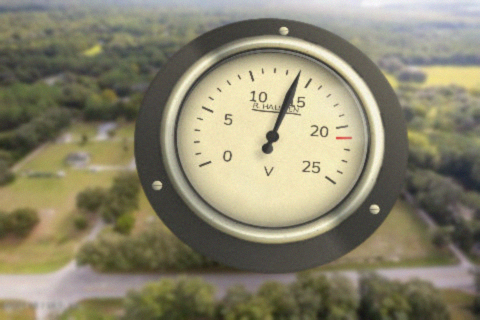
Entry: 14V
